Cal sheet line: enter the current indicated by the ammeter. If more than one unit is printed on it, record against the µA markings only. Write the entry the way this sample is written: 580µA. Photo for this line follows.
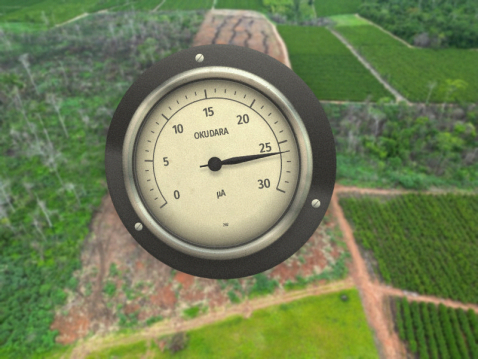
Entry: 26µA
